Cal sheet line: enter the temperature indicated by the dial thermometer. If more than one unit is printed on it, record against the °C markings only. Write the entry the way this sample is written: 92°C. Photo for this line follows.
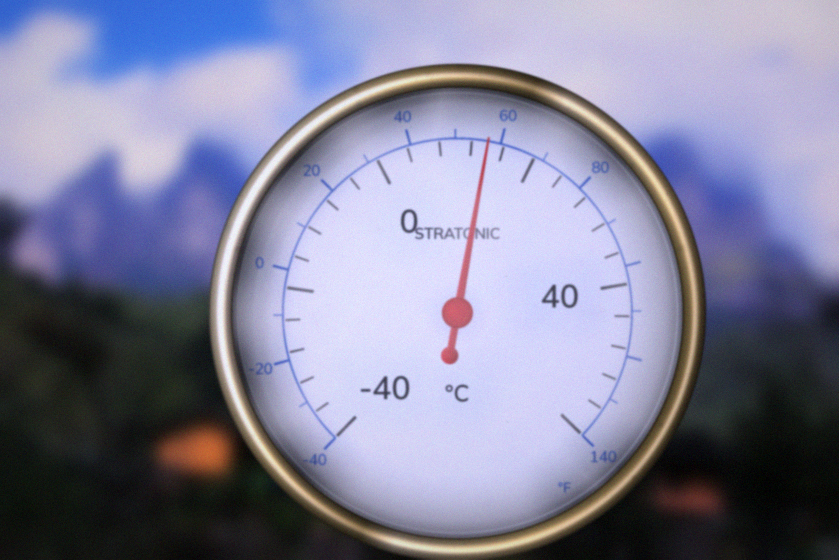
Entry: 14°C
